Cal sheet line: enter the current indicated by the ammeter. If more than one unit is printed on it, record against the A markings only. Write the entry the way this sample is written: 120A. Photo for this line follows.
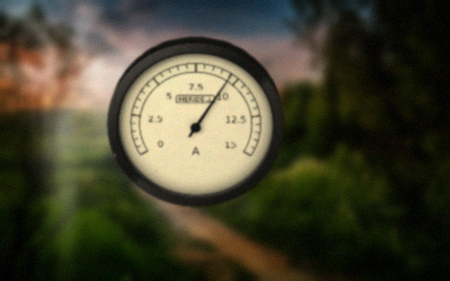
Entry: 9.5A
